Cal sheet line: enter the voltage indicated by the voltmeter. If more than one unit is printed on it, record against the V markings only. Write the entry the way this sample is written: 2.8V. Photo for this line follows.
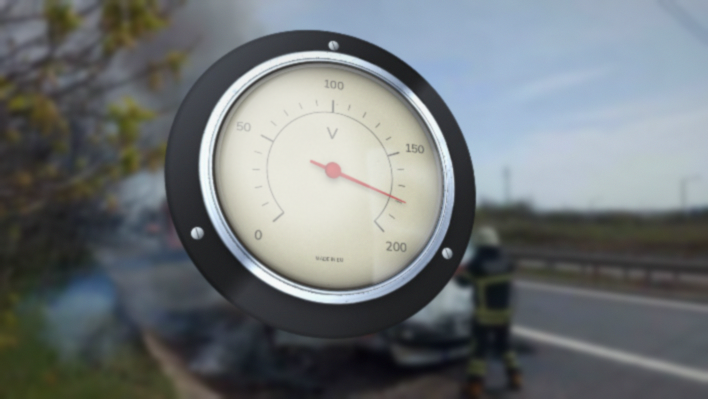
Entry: 180V
